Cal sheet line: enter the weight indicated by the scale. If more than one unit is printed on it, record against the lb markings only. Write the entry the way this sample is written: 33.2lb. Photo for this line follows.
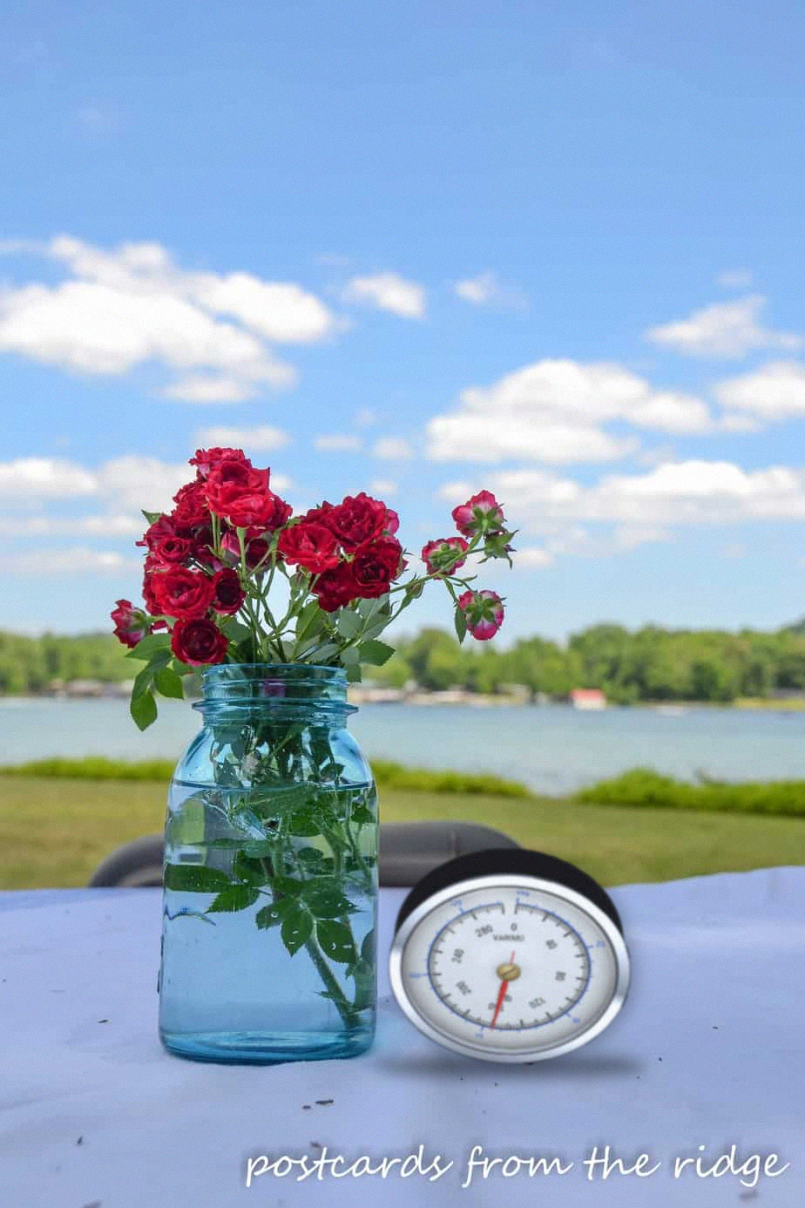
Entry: 160lb
